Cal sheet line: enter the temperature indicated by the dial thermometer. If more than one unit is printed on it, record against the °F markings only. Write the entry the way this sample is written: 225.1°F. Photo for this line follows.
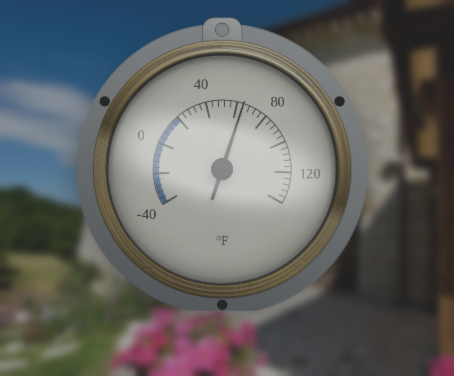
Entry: 64°F
